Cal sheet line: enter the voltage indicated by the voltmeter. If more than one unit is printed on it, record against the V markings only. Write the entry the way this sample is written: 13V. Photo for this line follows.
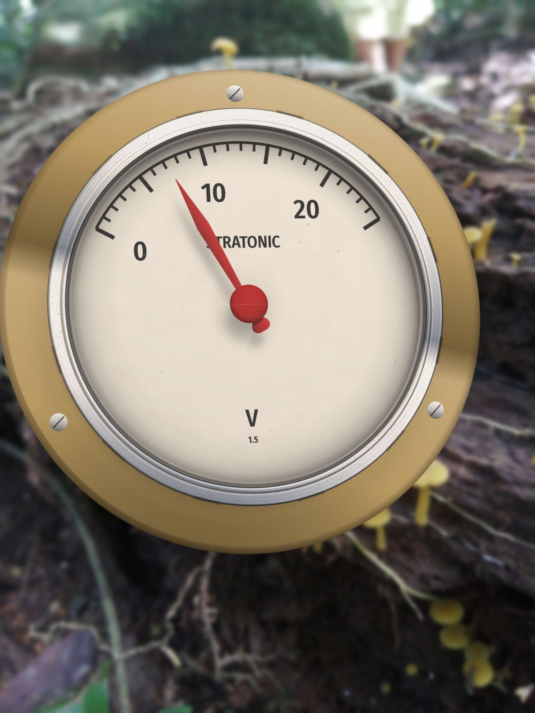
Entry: 7V
